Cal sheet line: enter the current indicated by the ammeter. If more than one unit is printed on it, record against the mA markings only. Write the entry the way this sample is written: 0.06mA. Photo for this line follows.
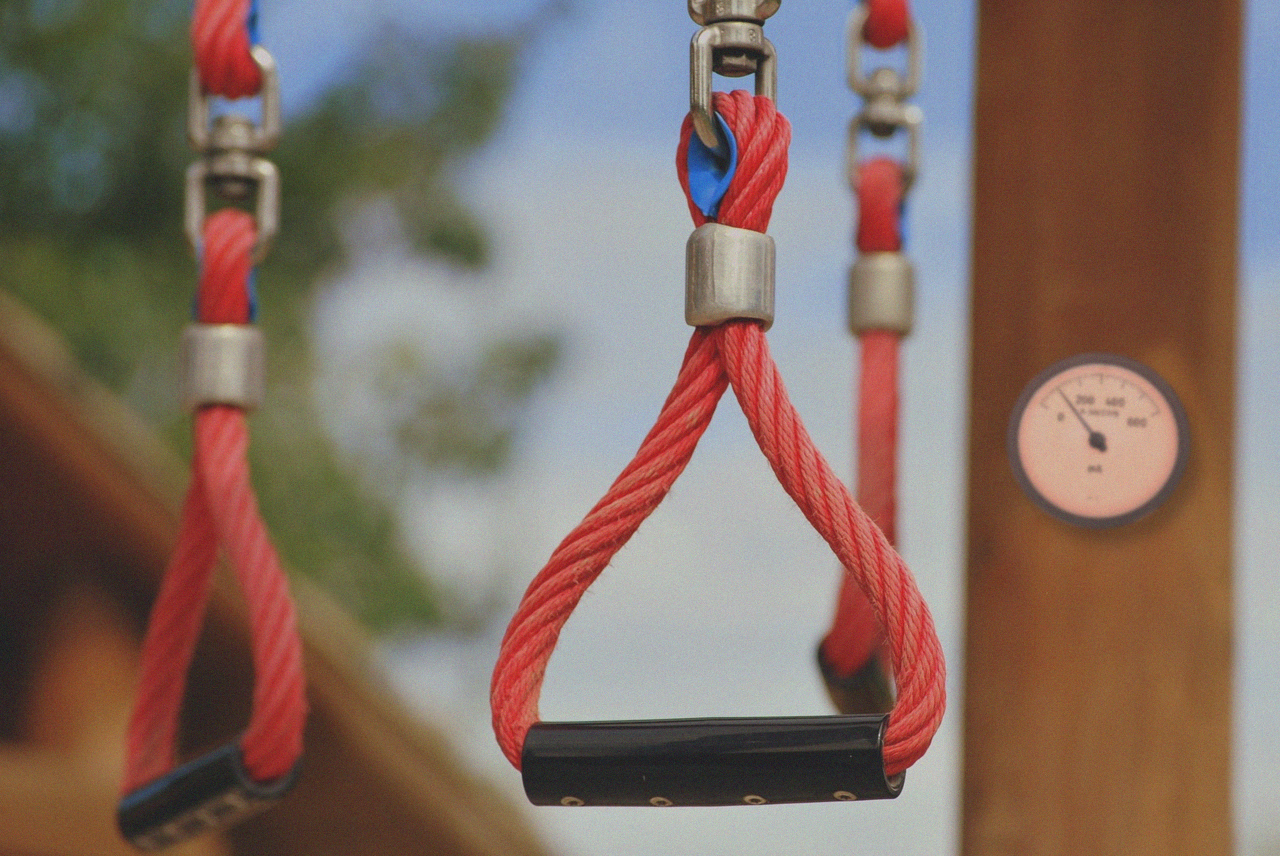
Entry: 100mA
